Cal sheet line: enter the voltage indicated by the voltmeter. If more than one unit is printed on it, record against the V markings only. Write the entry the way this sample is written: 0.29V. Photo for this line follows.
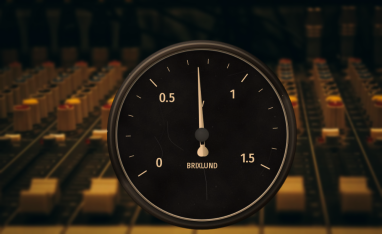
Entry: 0.75V
